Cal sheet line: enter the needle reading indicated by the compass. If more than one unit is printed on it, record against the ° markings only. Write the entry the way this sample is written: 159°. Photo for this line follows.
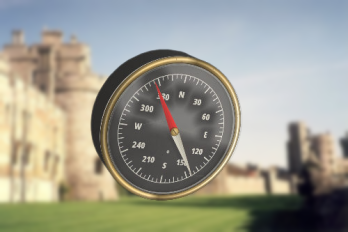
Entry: 325°
